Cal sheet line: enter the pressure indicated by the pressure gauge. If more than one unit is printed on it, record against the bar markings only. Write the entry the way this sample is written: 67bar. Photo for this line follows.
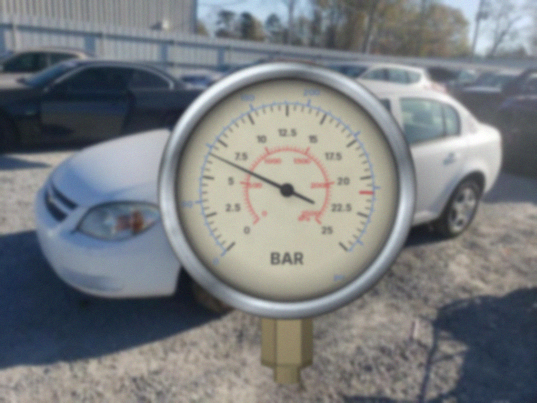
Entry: 6.5bar
